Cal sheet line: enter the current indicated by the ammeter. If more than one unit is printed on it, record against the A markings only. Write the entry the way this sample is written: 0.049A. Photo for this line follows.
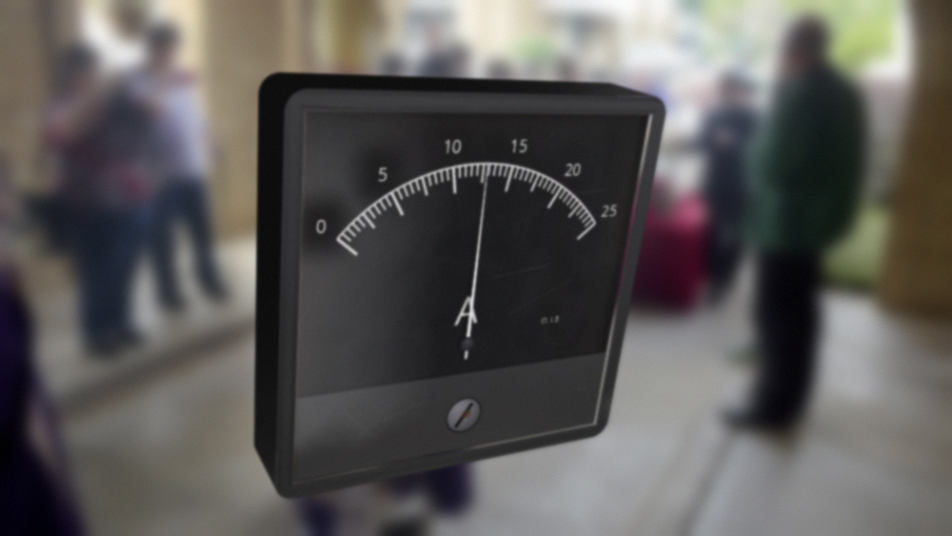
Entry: 12.5A
